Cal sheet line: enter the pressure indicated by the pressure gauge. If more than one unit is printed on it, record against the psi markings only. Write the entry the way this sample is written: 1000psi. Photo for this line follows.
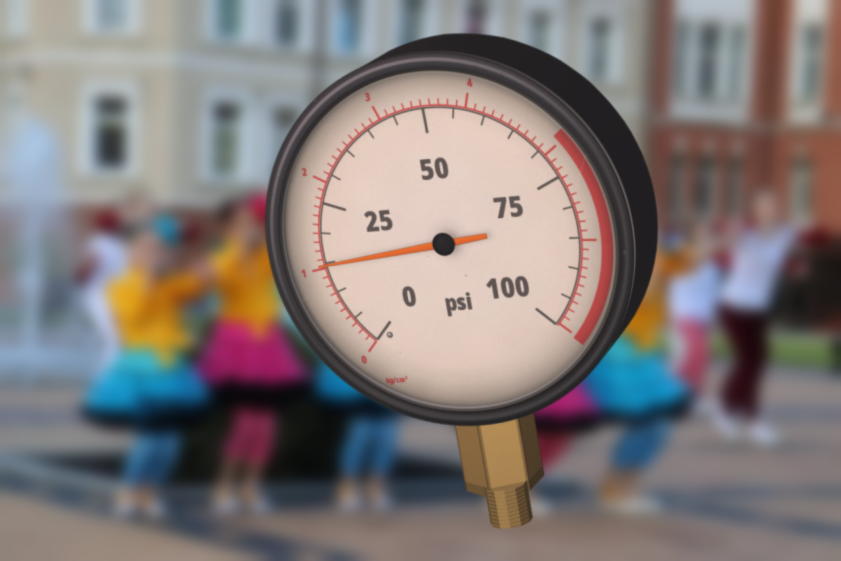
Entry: 15psi
